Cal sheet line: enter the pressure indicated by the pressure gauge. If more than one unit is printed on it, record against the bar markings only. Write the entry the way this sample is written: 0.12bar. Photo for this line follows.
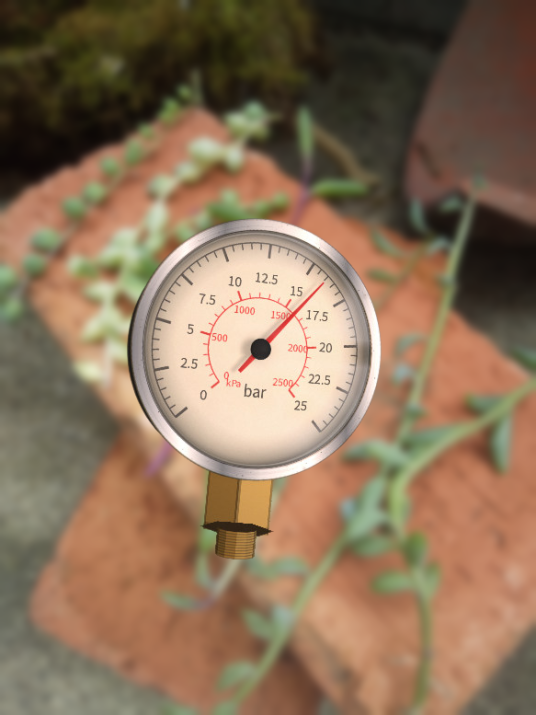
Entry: 16bar
